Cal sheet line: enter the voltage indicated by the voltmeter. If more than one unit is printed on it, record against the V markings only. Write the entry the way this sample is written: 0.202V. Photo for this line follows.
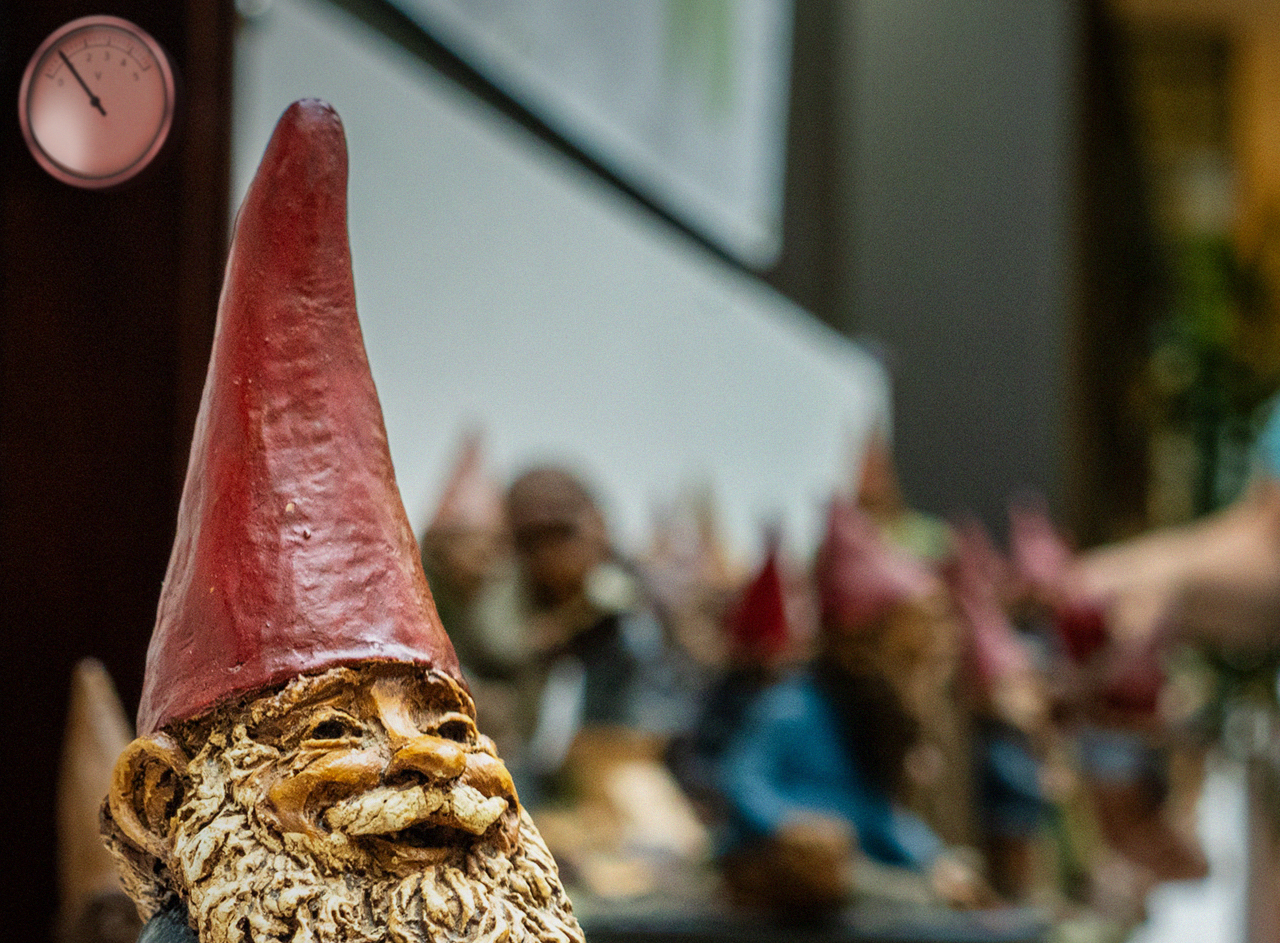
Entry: 1V
